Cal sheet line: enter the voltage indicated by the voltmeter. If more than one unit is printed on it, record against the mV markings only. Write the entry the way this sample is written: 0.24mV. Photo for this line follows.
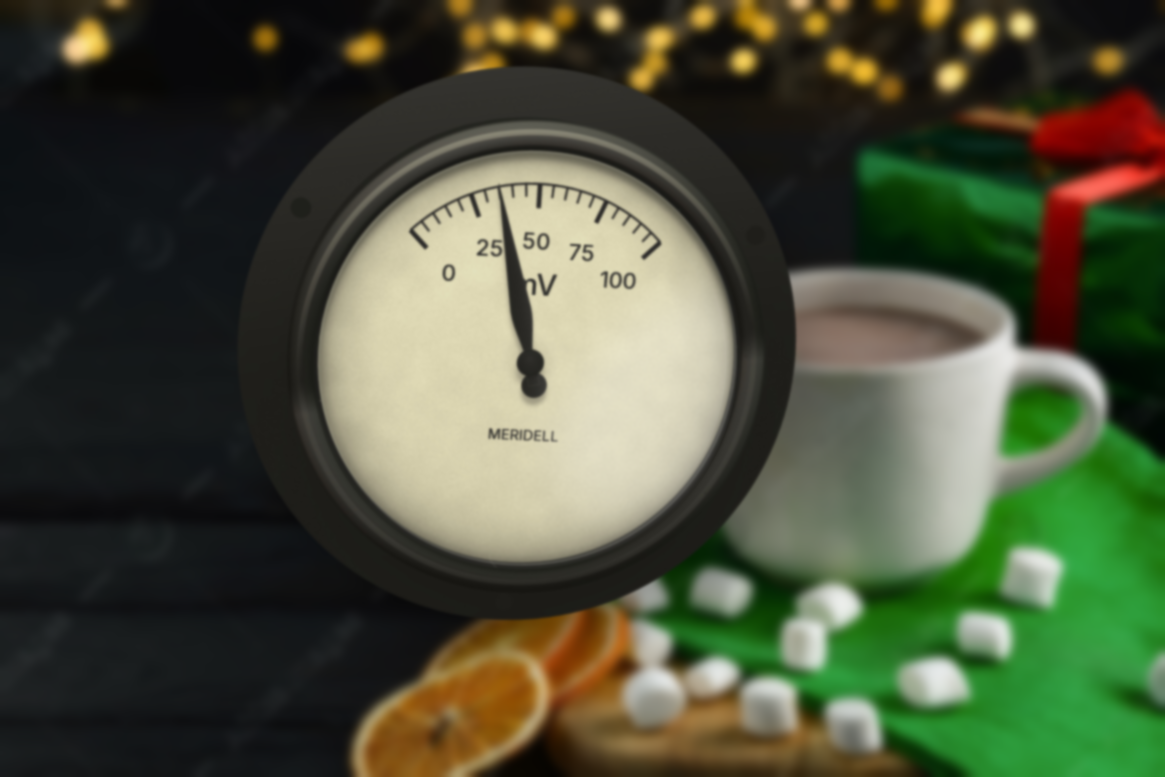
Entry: 35mV
